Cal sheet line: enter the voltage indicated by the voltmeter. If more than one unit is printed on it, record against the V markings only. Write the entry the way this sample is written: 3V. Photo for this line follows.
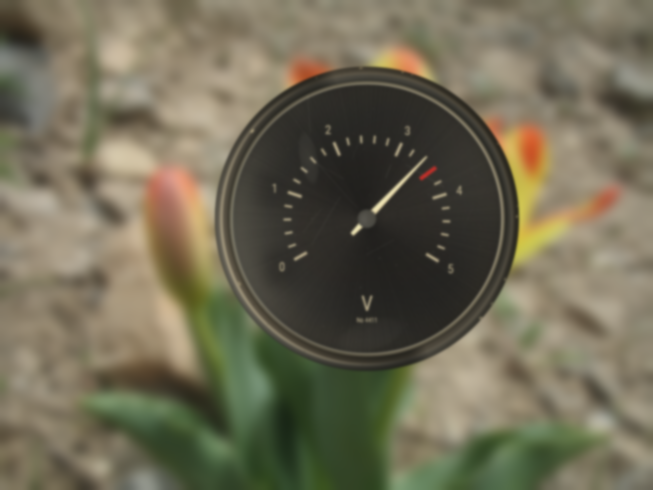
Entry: 3.4V
